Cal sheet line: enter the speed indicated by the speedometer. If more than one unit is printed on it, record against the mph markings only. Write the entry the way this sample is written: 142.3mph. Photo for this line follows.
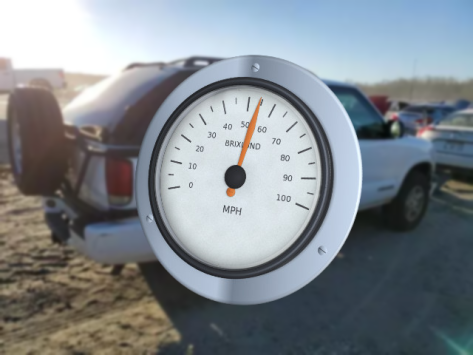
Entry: 55mph
